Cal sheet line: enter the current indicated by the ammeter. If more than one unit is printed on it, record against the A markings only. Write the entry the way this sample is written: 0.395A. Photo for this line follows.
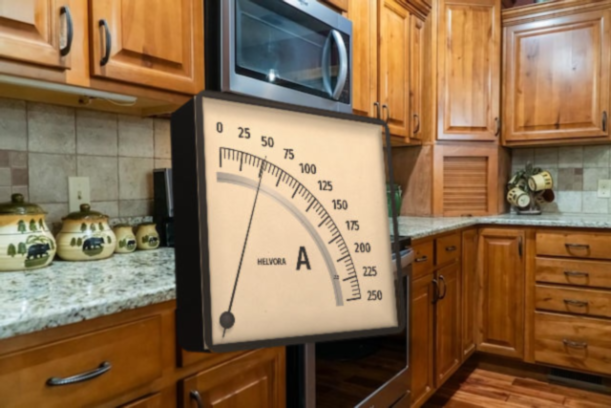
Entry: 50A
